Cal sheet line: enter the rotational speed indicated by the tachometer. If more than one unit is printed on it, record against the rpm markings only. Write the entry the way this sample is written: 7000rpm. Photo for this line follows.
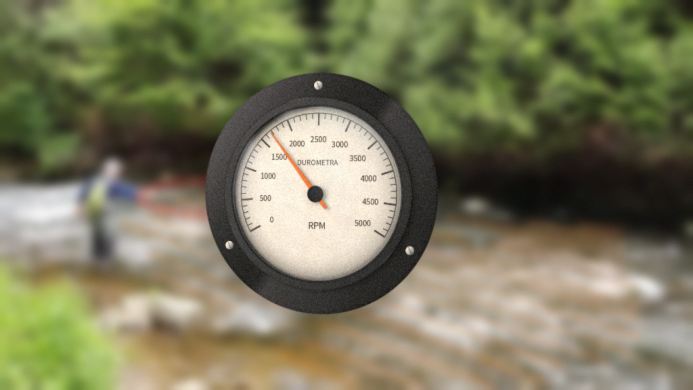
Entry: 1700rpm
